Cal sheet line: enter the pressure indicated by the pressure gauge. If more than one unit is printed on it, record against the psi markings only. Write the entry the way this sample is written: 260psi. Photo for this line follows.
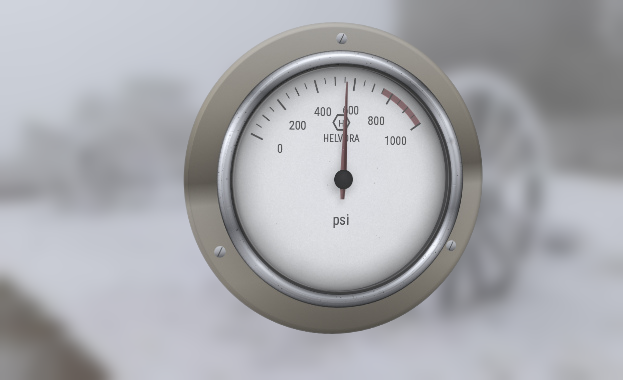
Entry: 550psi
